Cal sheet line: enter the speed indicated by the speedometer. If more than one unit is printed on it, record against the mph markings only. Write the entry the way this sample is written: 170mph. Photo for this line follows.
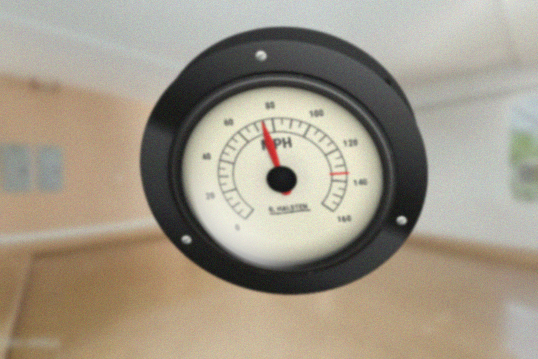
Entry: 75mph
